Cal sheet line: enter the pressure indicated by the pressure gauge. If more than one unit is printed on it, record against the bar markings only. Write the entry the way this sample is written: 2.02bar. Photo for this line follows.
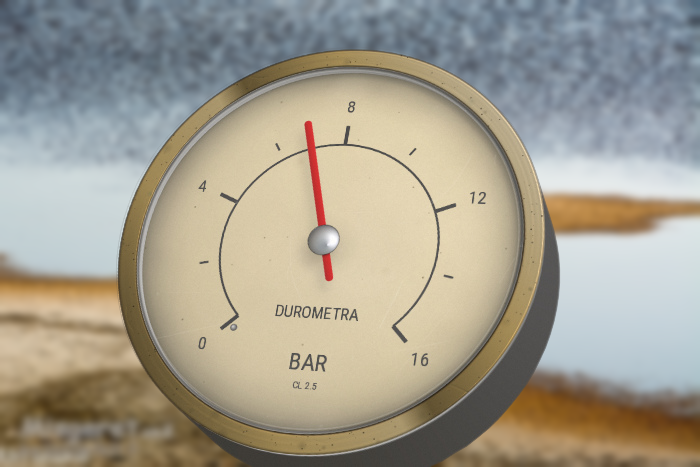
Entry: 7bar
